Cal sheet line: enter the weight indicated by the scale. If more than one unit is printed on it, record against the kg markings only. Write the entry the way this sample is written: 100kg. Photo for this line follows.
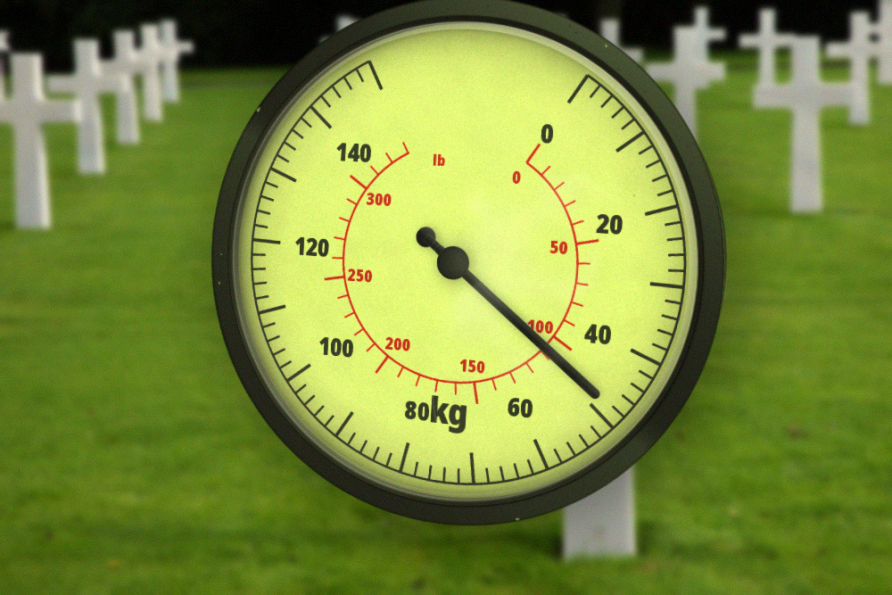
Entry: 48kg
